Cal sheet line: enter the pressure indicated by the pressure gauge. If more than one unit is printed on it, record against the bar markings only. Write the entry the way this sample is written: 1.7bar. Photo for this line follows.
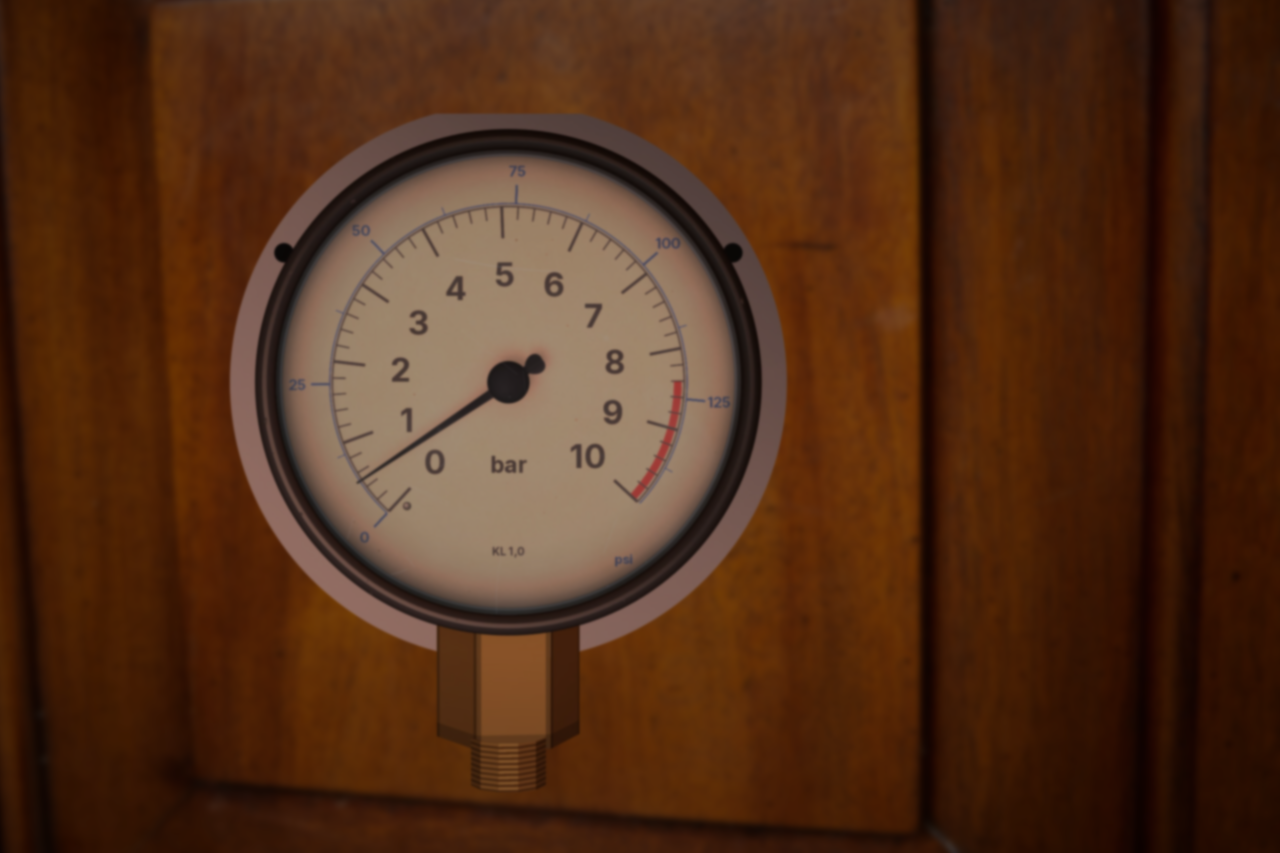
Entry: 0.5bar
